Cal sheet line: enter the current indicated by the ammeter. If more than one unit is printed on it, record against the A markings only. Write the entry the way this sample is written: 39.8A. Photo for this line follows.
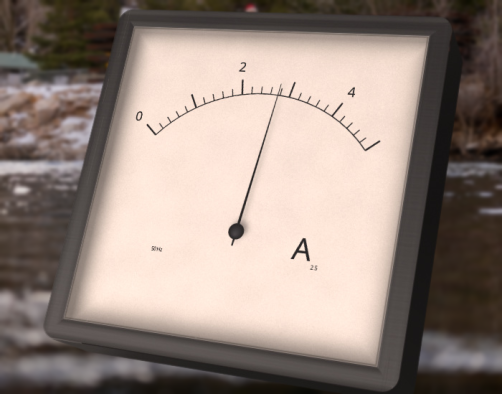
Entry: 2.8A
